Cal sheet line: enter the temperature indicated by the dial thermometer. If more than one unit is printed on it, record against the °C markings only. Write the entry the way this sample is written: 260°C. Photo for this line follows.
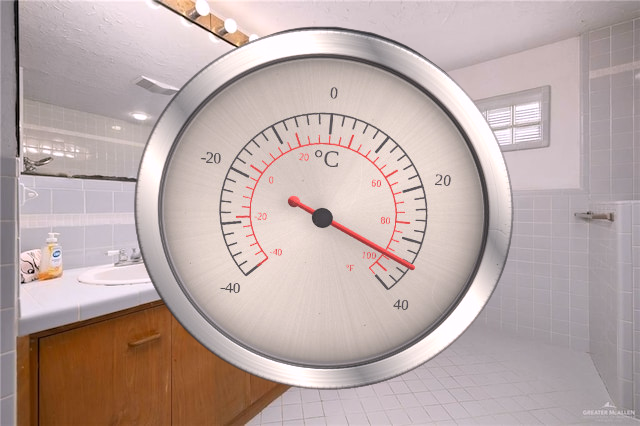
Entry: 34°C
